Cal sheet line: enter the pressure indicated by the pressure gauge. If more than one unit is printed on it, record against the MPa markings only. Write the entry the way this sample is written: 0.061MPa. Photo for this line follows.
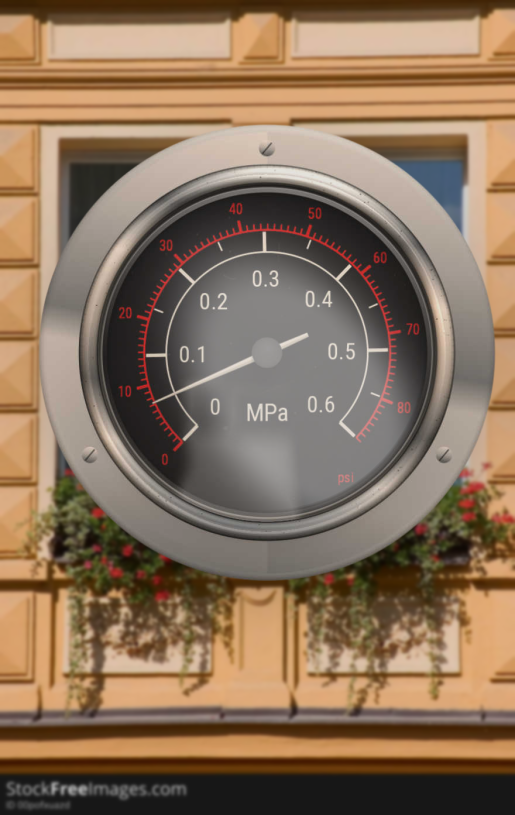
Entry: 0.05MPa
